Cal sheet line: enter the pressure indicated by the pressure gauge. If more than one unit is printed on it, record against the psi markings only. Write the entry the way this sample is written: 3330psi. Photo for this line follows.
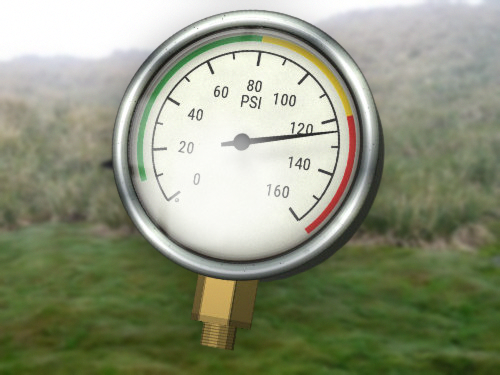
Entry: 125psi
